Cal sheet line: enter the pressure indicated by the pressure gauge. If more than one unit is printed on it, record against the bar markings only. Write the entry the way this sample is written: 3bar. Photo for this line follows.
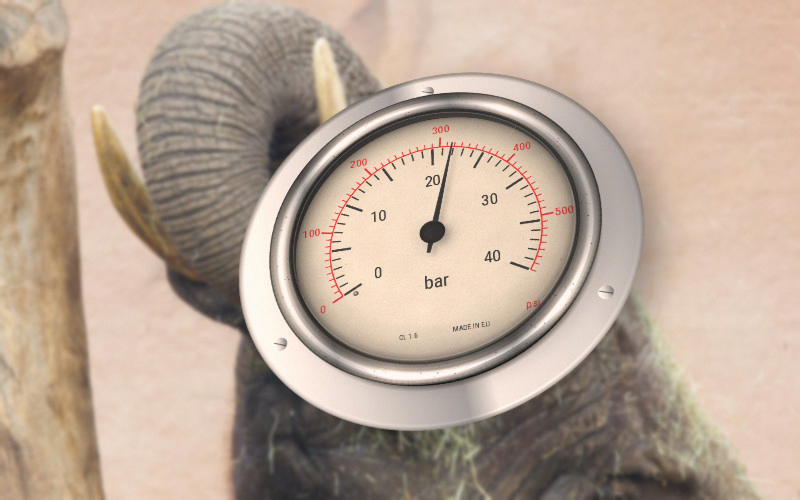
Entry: 22bar
